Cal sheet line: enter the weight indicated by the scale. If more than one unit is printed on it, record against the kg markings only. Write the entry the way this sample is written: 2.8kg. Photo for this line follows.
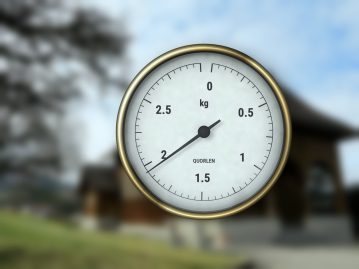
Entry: 1.95kg
